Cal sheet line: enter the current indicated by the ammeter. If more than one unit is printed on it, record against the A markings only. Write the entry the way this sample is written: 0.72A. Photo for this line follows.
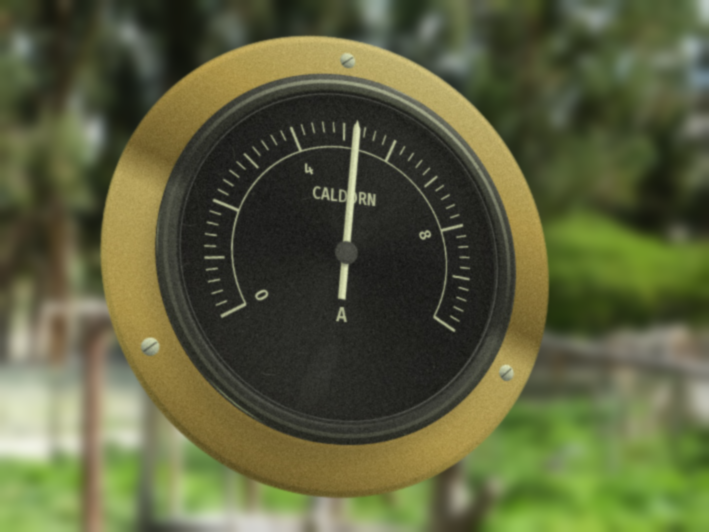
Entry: 5.2A
